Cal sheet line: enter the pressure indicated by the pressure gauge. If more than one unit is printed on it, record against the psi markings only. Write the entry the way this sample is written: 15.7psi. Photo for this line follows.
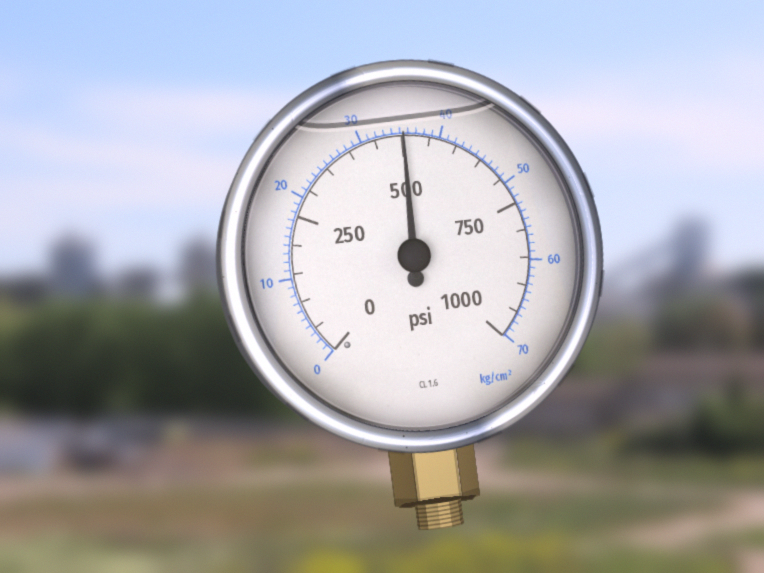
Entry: 500psi
